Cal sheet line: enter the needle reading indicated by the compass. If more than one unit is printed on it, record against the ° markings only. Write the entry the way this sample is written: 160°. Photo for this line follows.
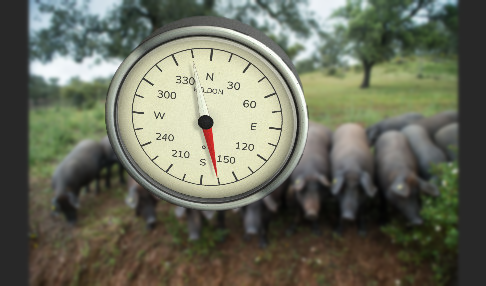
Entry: 165°
